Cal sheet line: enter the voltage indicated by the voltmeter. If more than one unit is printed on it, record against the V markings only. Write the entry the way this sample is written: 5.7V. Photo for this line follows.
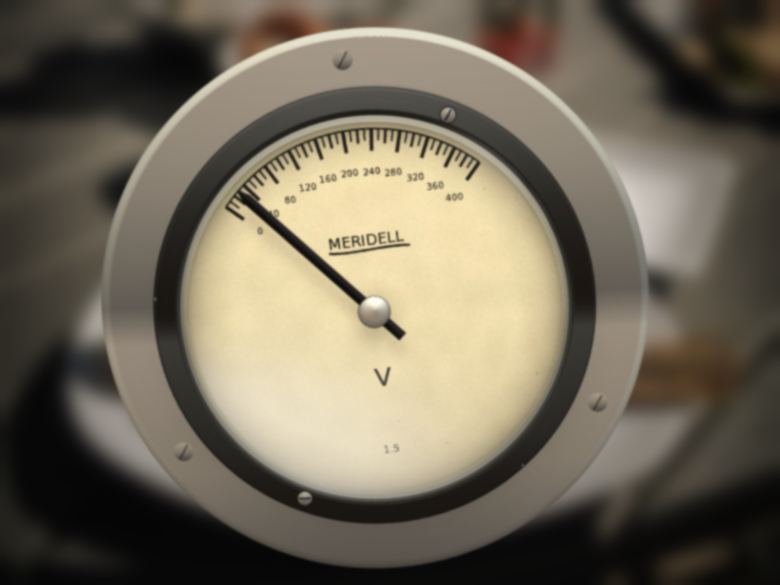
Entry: 30V
